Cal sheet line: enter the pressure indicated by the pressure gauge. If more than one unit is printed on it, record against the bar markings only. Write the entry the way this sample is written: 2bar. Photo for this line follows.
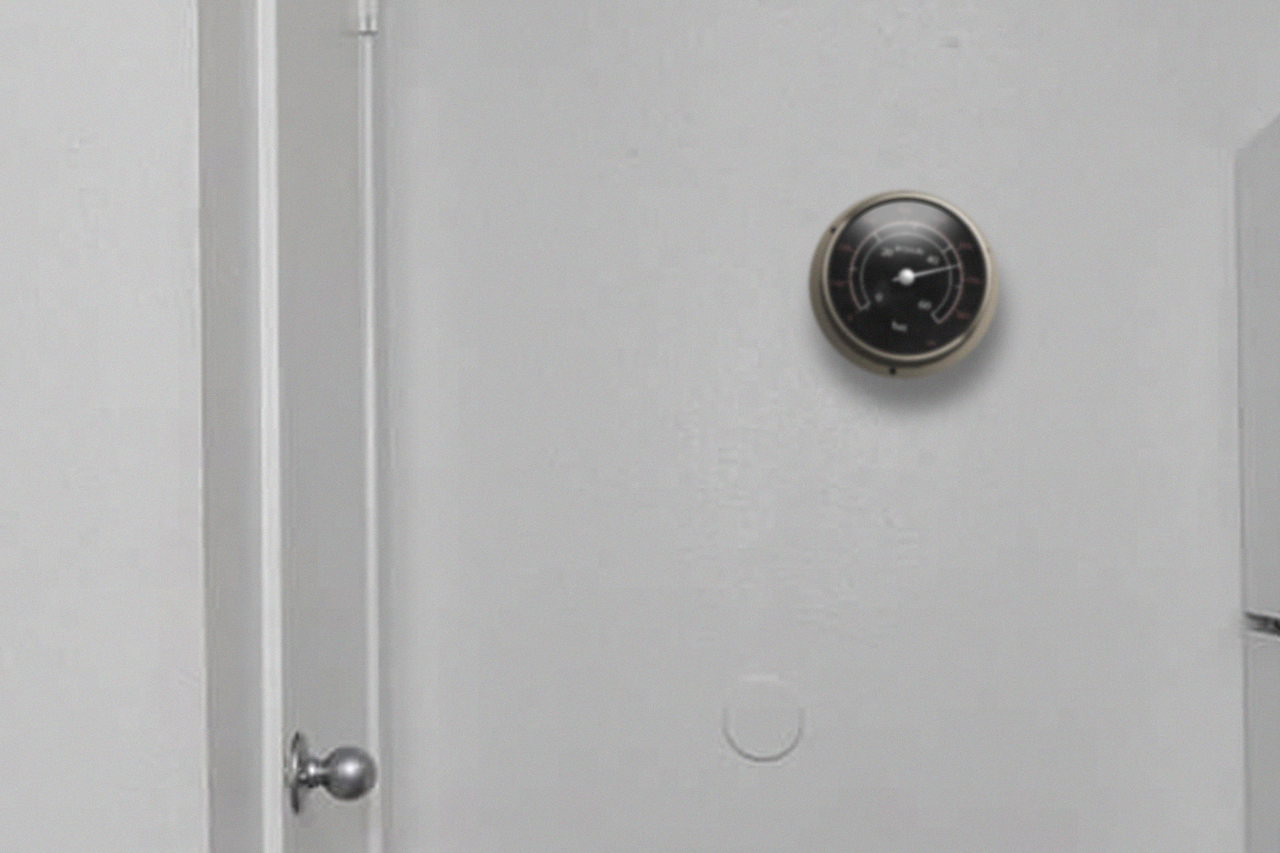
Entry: 45bar
